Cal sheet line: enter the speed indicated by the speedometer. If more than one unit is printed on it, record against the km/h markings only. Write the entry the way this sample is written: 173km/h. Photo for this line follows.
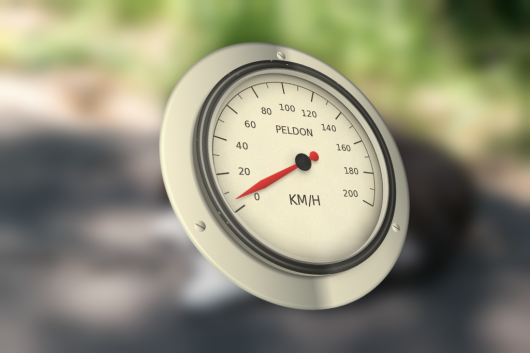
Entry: 5km/h
